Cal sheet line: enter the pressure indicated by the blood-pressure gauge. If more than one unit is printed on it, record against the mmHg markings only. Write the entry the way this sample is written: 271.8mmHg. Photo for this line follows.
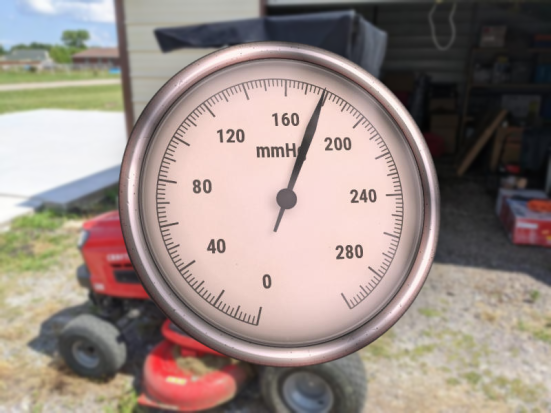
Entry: 178mmHg
